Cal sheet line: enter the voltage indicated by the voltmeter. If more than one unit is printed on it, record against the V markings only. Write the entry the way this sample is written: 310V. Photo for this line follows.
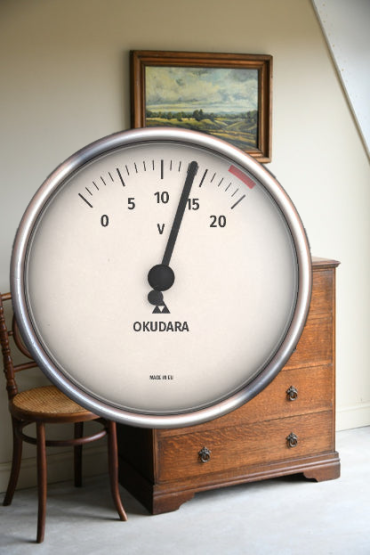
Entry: 13.5V
